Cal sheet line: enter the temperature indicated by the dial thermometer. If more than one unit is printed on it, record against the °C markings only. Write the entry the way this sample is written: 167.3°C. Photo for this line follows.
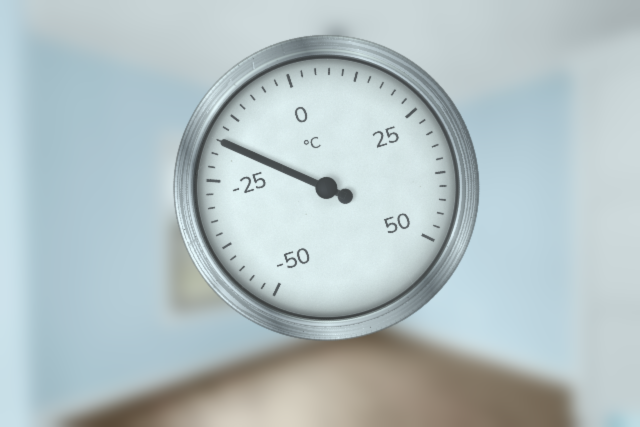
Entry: -17.5°C
